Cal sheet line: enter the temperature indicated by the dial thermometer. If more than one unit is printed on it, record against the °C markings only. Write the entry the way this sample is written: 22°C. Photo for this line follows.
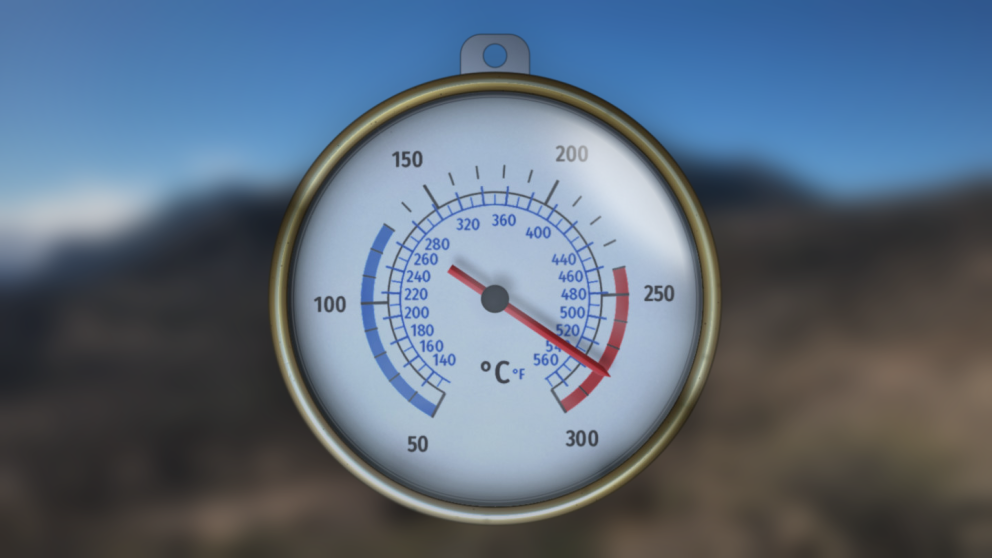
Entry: 280°C
